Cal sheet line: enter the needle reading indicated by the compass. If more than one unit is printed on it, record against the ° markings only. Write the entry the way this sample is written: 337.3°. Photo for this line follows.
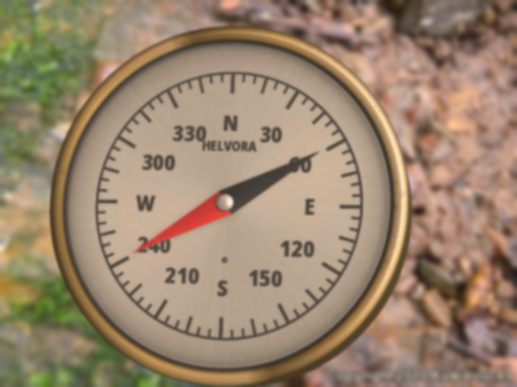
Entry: 240°
